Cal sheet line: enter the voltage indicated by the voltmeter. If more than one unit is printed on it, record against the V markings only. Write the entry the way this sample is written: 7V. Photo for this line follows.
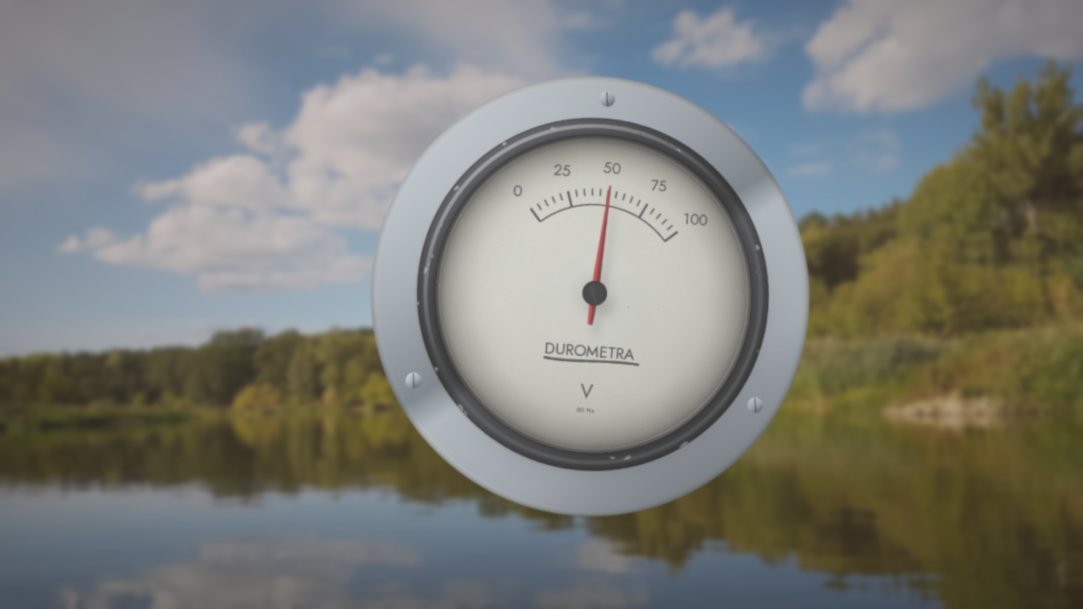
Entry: 50V
